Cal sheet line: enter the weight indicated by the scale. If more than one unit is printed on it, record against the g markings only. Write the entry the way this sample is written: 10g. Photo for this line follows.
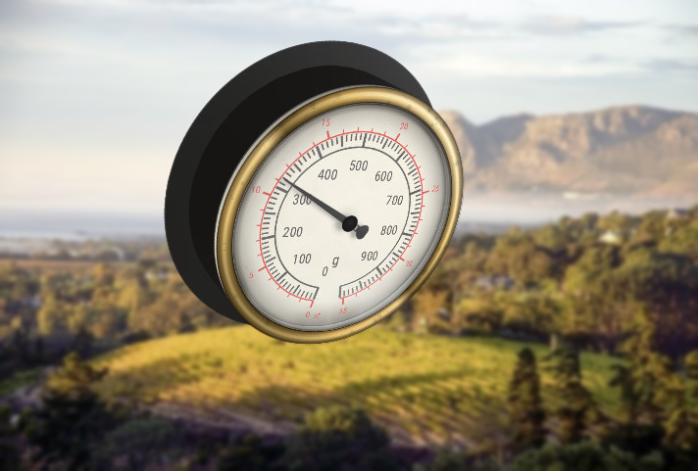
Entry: 320g
